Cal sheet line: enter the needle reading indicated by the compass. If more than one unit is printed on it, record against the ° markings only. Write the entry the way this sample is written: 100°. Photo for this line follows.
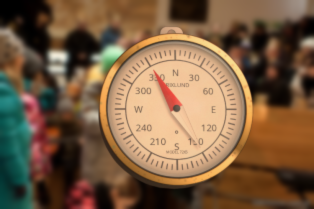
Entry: 330°
